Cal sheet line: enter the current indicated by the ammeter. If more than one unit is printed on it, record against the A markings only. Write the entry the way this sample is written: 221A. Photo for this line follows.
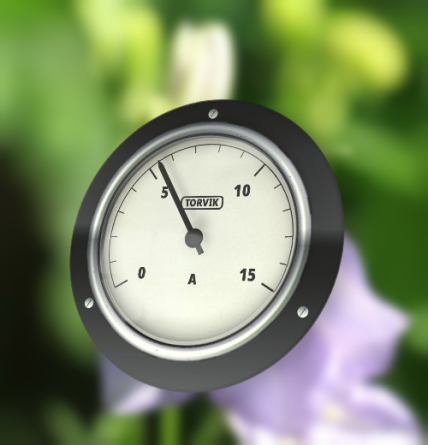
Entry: 5.5A
